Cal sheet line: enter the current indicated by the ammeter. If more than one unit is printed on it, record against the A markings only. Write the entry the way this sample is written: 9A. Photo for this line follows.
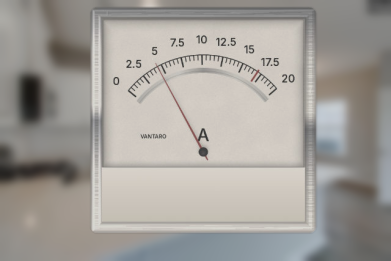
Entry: 4.5A
